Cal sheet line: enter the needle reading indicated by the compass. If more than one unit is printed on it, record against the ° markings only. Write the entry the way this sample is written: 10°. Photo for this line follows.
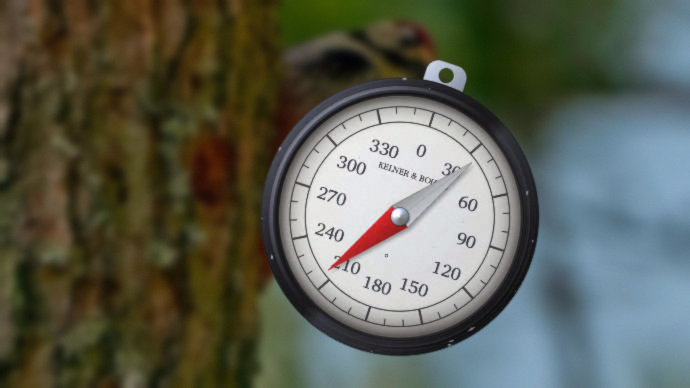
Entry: 215°
